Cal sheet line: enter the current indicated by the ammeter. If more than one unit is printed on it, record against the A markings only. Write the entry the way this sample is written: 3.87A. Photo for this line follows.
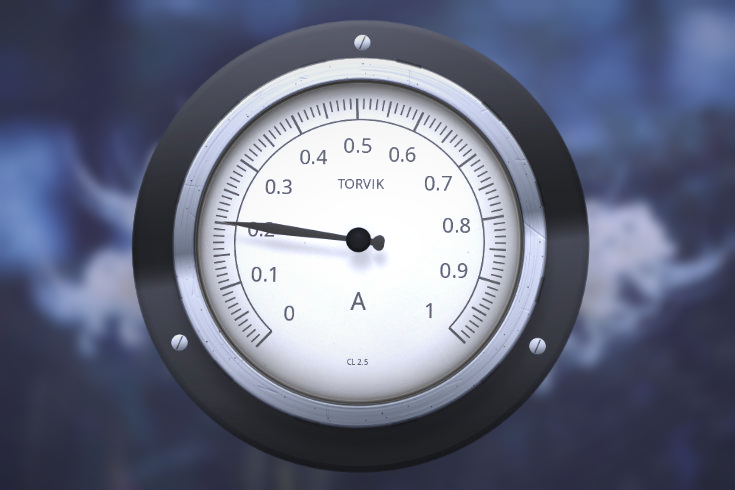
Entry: 0.2A
